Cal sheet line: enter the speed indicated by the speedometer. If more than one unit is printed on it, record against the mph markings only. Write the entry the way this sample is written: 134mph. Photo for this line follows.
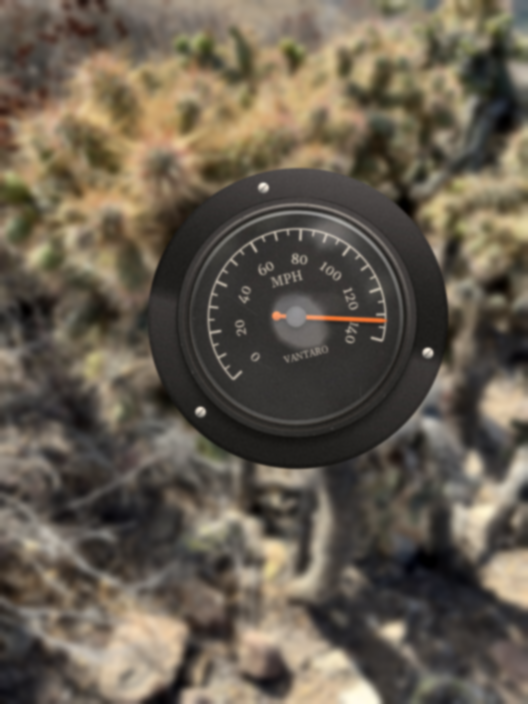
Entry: 132.5mph
